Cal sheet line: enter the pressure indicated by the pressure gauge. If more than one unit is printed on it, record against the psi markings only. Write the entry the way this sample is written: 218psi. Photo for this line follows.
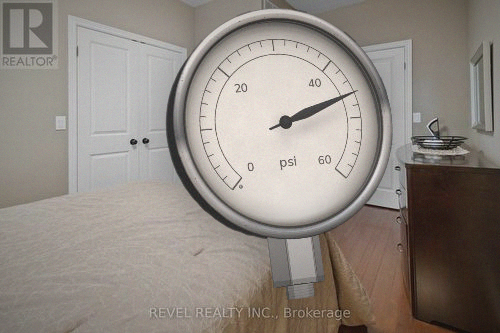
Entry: 46psi
